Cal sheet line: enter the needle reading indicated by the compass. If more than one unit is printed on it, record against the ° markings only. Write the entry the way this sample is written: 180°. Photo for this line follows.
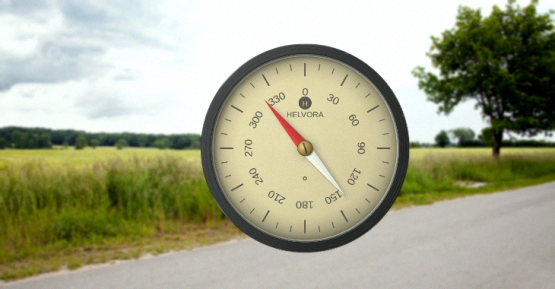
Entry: 320°
